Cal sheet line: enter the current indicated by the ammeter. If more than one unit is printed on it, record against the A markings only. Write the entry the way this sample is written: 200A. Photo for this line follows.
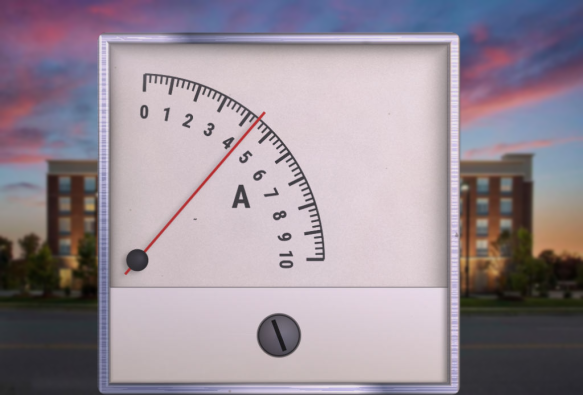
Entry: 4.4A
